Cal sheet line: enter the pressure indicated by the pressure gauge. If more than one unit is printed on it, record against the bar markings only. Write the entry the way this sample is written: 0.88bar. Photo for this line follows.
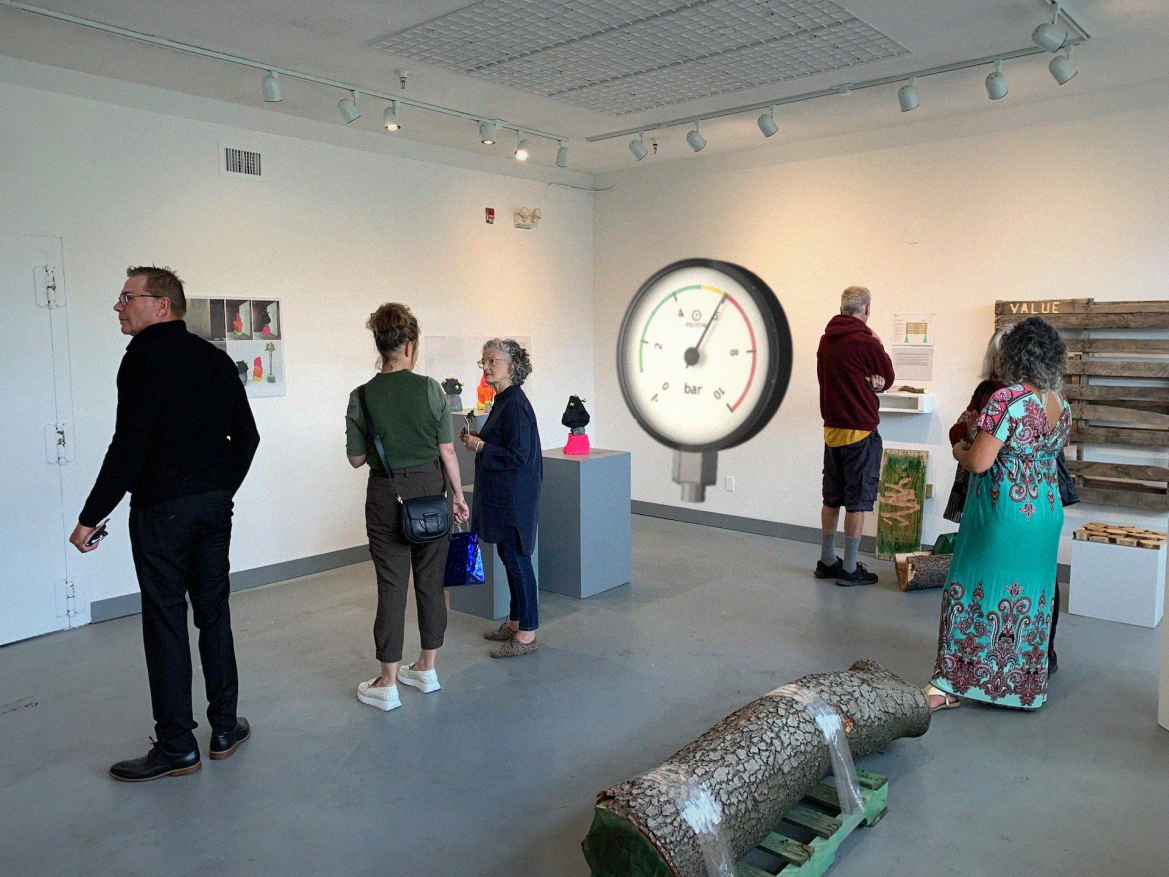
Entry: 6bar
